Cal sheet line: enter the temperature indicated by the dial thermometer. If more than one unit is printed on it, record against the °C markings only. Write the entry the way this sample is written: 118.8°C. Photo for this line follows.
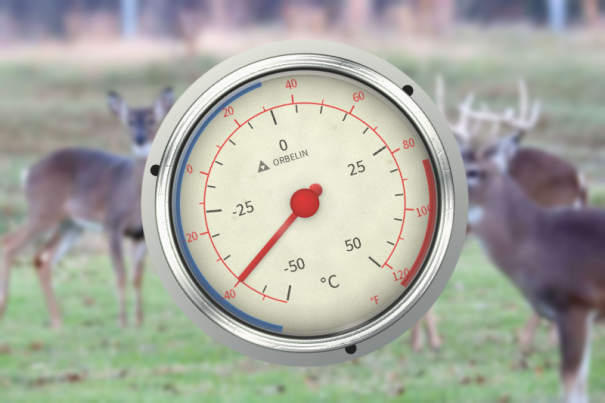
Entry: -40°C
